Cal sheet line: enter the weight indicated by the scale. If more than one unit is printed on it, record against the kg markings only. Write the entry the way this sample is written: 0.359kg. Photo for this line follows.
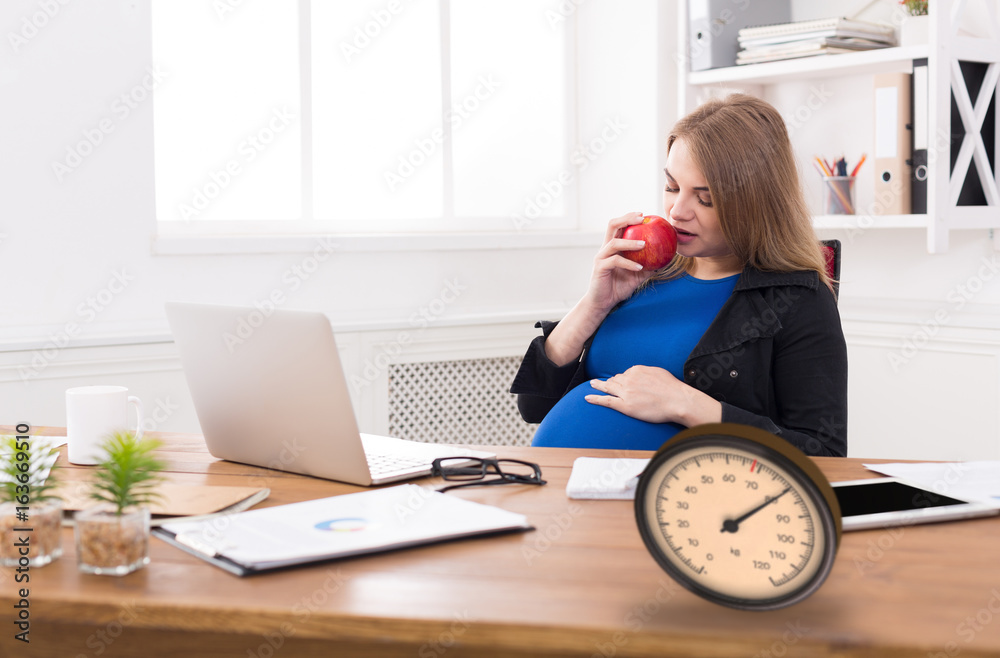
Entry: 80kg
